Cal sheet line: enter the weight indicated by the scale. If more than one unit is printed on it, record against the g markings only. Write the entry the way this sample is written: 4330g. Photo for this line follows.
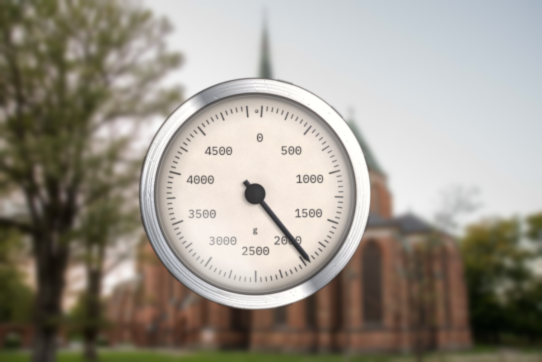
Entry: 1950g
